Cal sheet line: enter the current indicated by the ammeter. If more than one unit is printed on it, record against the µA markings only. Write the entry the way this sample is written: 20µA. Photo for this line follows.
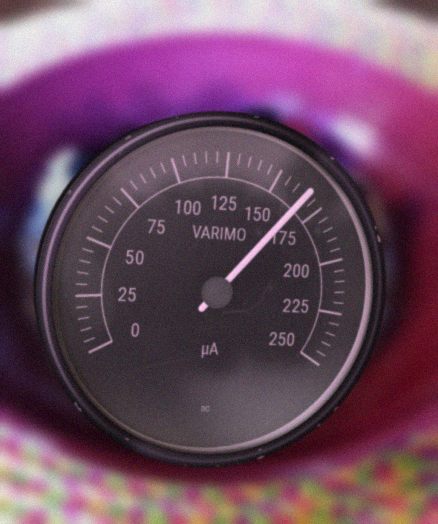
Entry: 165µA
